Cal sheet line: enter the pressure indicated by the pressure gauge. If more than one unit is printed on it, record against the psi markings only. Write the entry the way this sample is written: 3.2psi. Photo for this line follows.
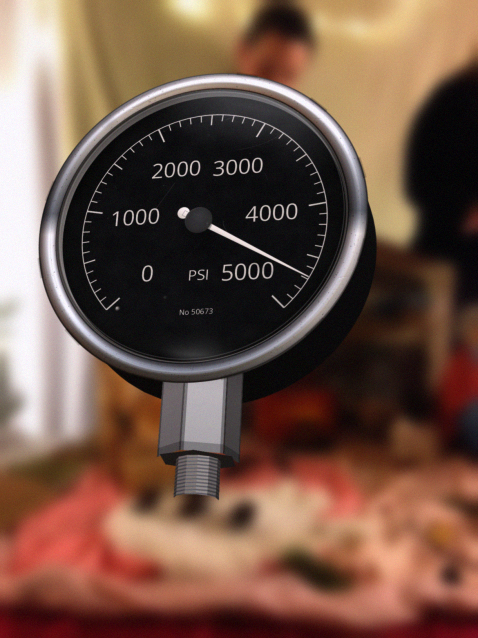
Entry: 4700psi
